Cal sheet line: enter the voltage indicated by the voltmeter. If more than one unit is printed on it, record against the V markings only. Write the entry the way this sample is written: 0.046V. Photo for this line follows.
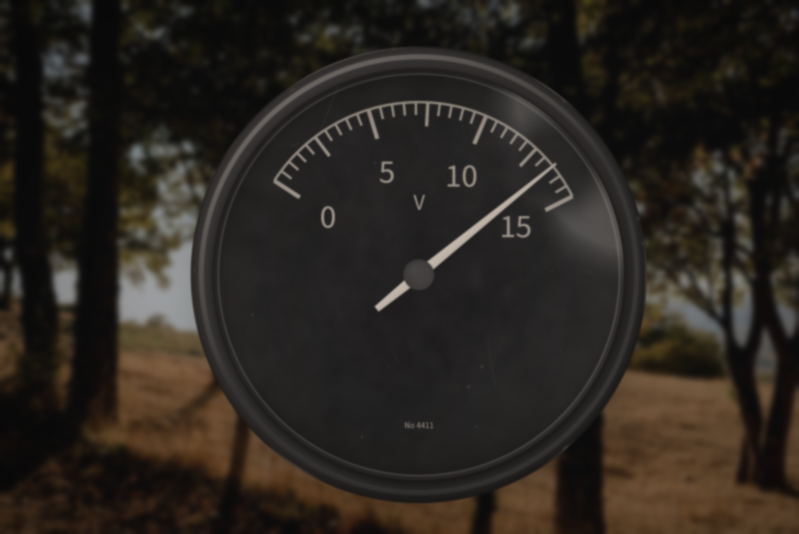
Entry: 13.5V
